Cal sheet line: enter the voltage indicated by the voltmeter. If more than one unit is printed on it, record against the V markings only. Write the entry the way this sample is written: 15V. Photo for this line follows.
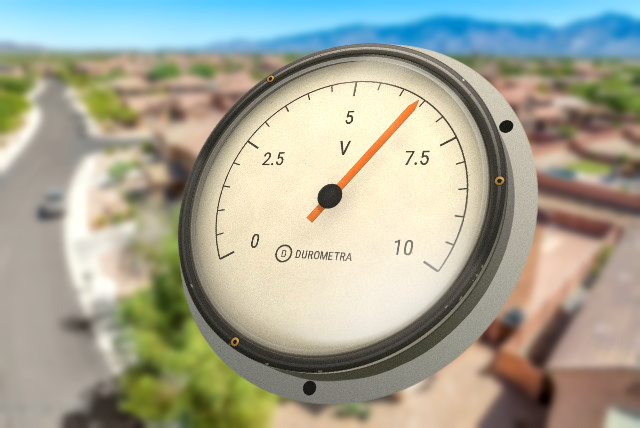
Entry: 6.5V
